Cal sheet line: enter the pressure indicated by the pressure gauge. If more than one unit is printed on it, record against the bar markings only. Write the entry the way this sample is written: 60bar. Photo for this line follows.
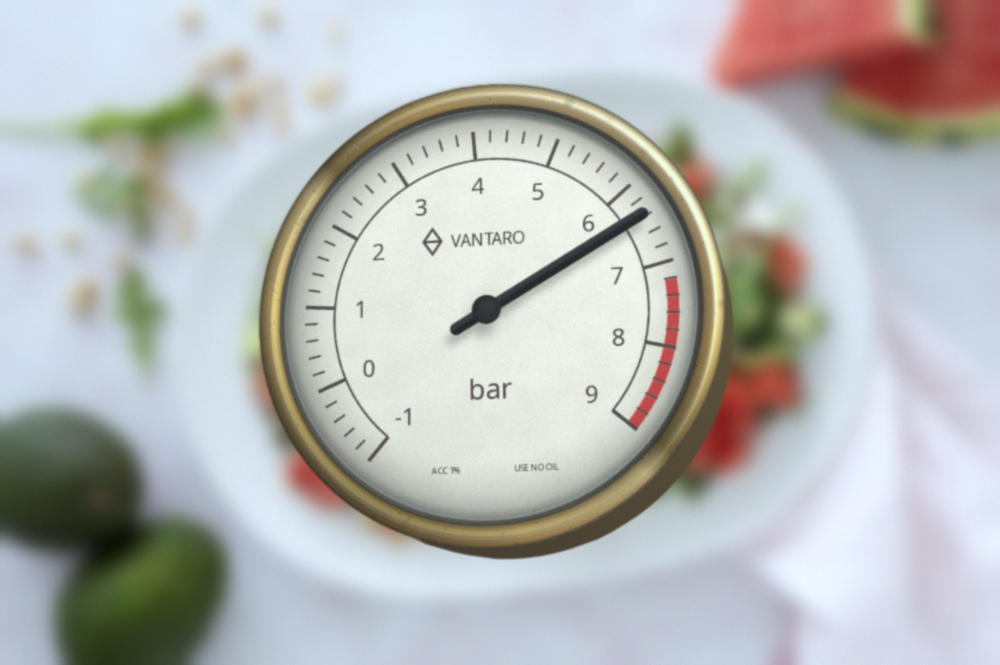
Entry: 6.4bar
